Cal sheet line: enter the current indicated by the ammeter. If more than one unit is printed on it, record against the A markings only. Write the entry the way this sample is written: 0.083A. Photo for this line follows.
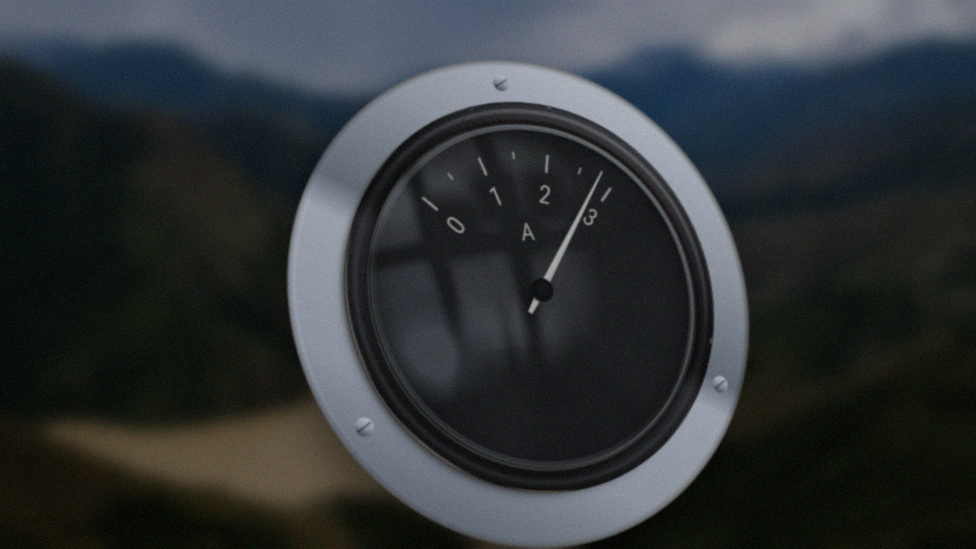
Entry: 2.75A
